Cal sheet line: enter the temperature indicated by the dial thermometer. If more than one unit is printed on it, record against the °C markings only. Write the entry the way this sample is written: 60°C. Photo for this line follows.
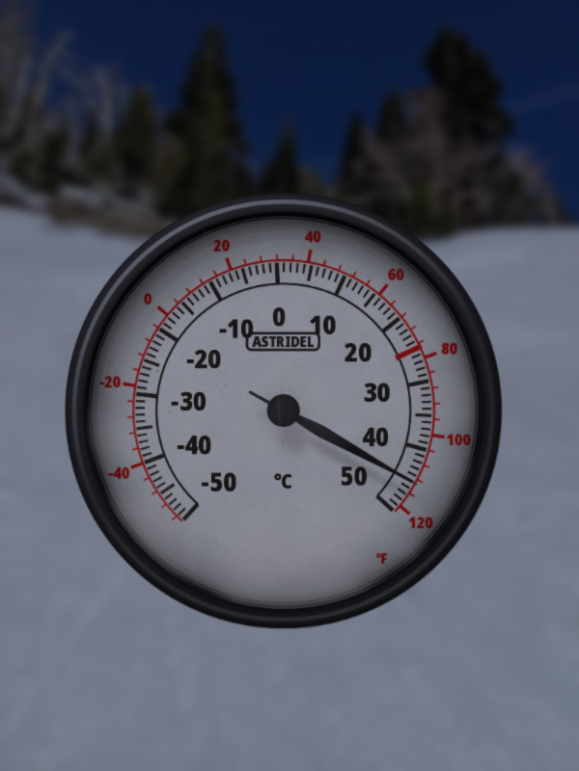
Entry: 45°C
